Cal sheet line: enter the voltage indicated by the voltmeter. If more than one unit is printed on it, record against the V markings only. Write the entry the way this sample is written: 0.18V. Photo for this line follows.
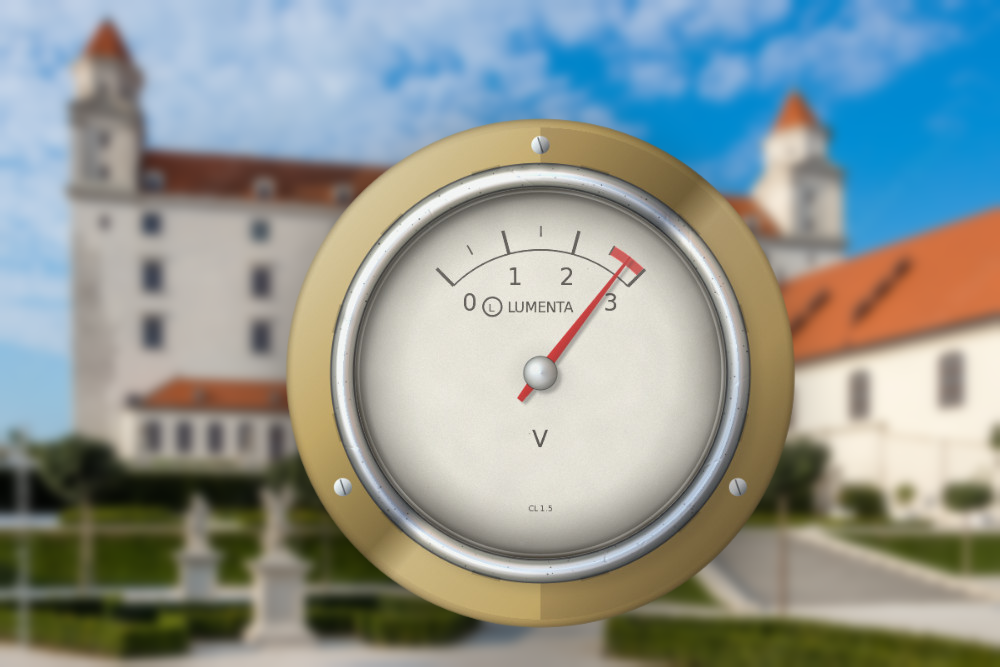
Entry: 2.75V
